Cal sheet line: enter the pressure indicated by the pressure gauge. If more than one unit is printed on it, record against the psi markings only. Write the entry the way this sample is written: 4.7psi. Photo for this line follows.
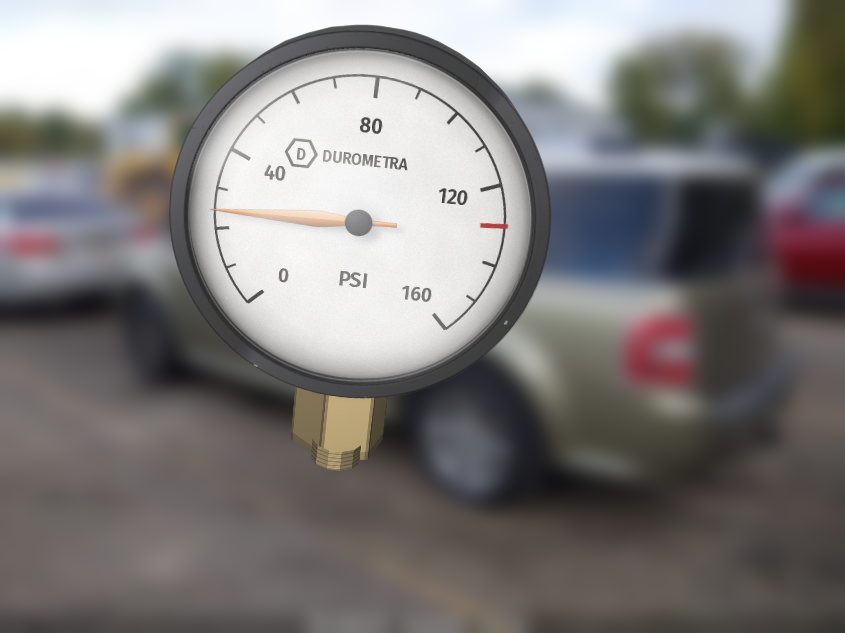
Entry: 25psi
